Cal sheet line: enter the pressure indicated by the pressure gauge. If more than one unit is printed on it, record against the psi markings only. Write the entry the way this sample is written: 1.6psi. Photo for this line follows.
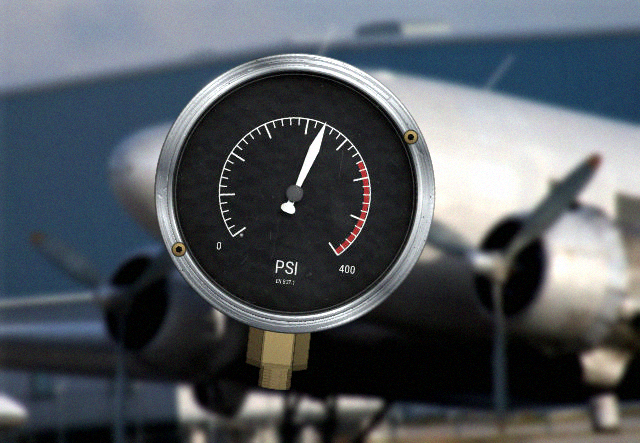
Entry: 220psi
